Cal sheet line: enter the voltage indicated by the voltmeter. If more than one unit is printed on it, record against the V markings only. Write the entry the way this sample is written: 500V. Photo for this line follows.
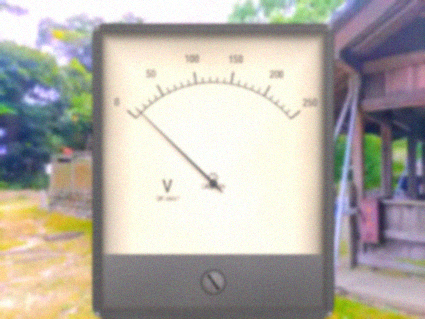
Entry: 10V
